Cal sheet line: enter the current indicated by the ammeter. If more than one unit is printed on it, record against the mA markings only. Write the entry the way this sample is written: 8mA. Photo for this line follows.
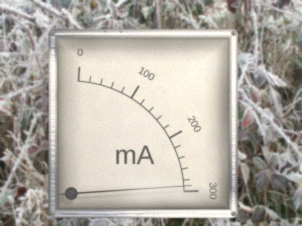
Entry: 290mA
